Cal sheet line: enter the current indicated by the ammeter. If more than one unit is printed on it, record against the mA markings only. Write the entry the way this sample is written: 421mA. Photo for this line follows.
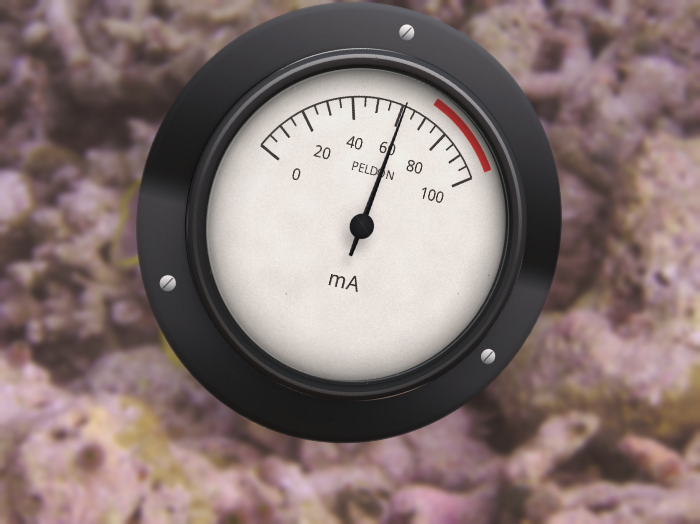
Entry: 60mA
